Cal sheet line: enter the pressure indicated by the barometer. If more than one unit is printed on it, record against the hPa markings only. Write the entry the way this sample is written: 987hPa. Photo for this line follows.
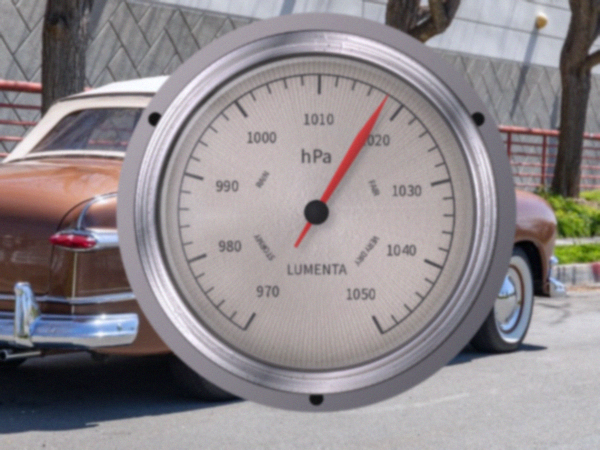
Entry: 1018hPa
